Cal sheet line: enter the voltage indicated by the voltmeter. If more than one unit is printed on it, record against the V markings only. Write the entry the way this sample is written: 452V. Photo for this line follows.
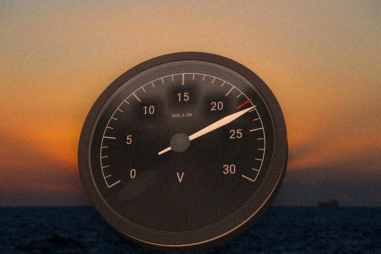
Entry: 23V
